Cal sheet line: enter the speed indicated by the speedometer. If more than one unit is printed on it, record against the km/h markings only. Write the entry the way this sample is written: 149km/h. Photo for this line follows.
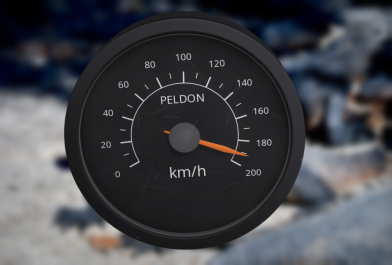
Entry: 190km/h
